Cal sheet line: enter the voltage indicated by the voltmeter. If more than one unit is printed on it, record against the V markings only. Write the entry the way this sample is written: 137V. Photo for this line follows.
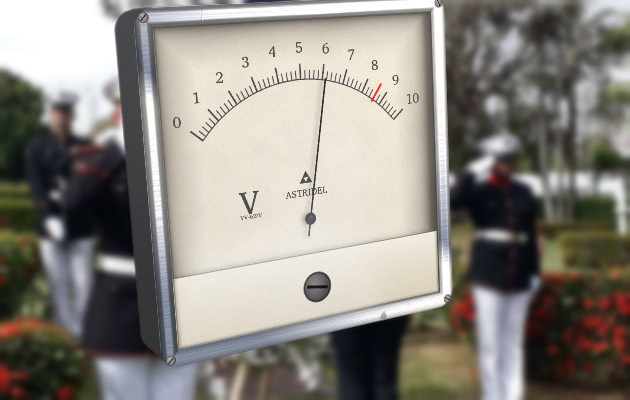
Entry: 6V
